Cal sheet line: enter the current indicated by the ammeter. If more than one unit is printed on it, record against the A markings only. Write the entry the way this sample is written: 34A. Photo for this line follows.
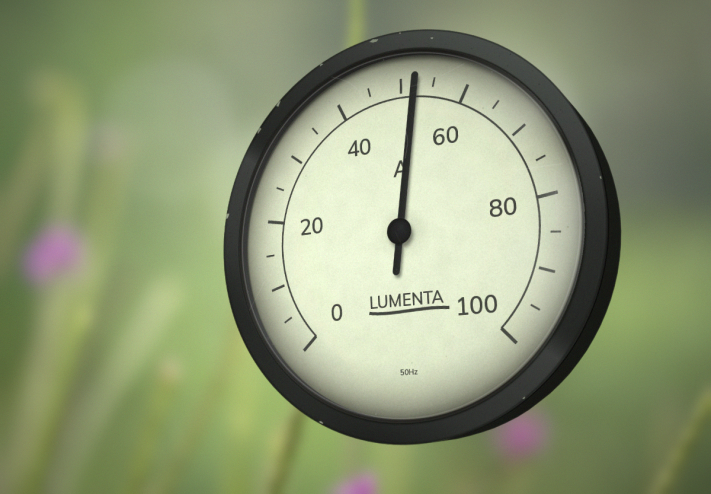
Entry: 52.5A
